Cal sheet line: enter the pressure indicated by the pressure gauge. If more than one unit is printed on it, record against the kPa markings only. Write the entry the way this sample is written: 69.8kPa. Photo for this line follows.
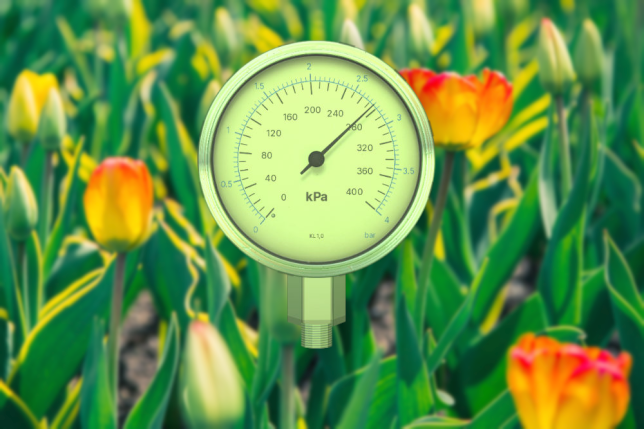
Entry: 275kPa
